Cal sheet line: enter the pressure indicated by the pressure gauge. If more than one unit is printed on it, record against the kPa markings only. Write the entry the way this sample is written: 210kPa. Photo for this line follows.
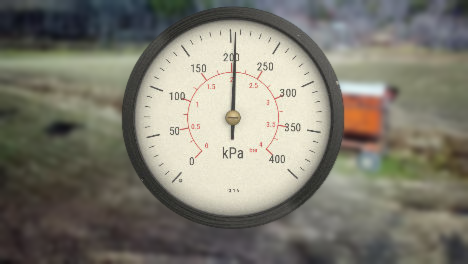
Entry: 205kPa
